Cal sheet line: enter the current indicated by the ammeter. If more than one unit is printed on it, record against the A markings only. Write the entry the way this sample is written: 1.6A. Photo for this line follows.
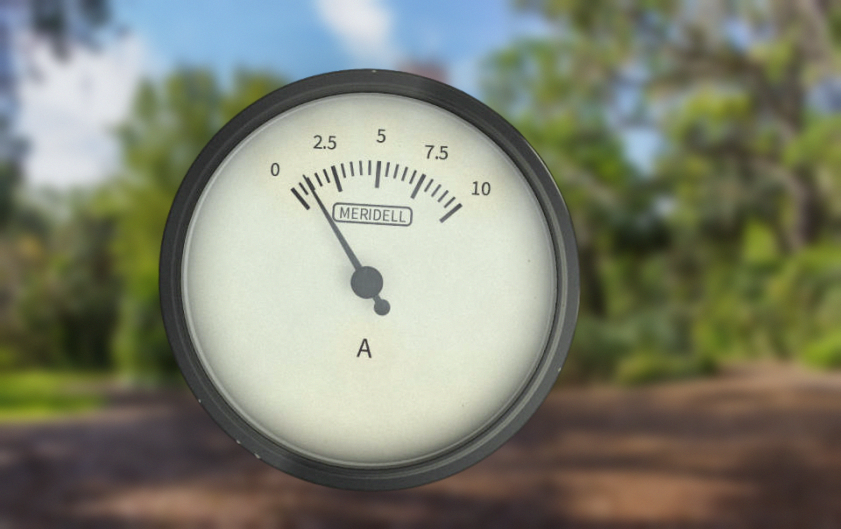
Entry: 1A
